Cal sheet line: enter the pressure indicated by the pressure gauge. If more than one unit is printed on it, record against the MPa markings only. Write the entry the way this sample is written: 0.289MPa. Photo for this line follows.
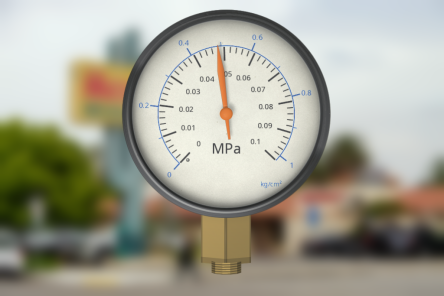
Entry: 0.048MPa
